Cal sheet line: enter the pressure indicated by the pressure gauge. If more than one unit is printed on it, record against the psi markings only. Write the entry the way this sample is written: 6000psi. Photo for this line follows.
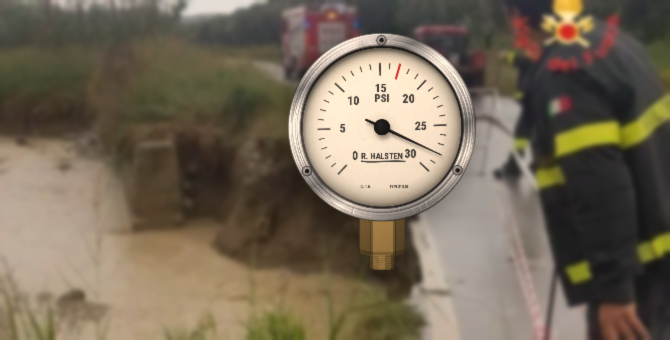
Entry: 28psi
